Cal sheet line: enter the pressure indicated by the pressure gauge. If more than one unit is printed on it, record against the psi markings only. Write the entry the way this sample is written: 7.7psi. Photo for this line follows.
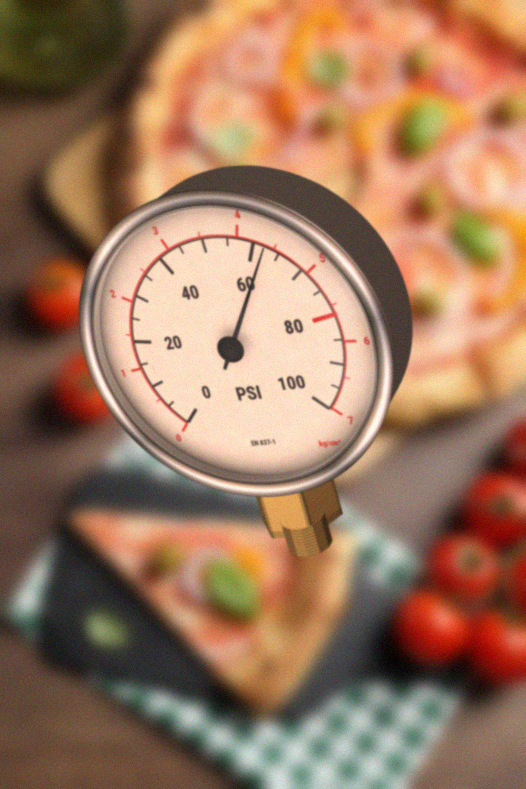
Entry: 62.5psi
